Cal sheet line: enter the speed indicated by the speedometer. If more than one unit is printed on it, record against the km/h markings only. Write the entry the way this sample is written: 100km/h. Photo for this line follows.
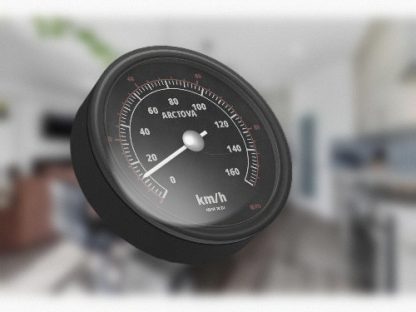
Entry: 12km/h
